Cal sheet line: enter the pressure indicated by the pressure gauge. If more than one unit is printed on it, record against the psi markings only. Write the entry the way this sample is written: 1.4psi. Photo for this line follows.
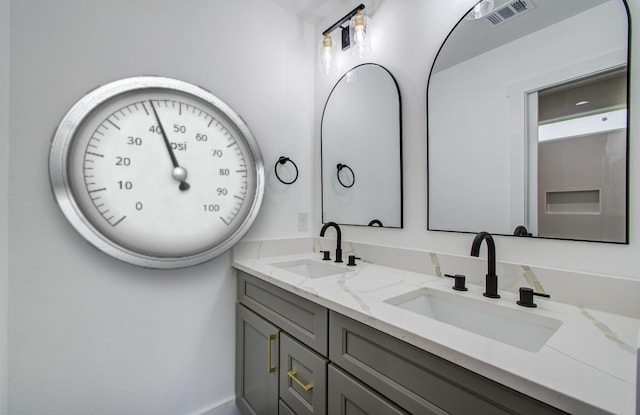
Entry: 42psi
